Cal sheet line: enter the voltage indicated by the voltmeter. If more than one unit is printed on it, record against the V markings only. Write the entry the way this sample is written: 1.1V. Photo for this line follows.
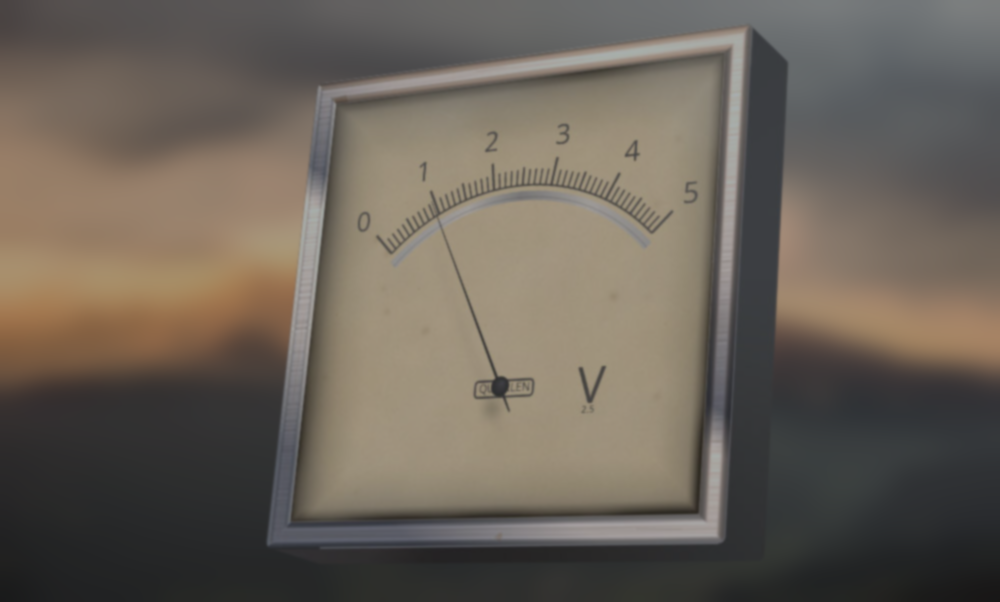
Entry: 1V
